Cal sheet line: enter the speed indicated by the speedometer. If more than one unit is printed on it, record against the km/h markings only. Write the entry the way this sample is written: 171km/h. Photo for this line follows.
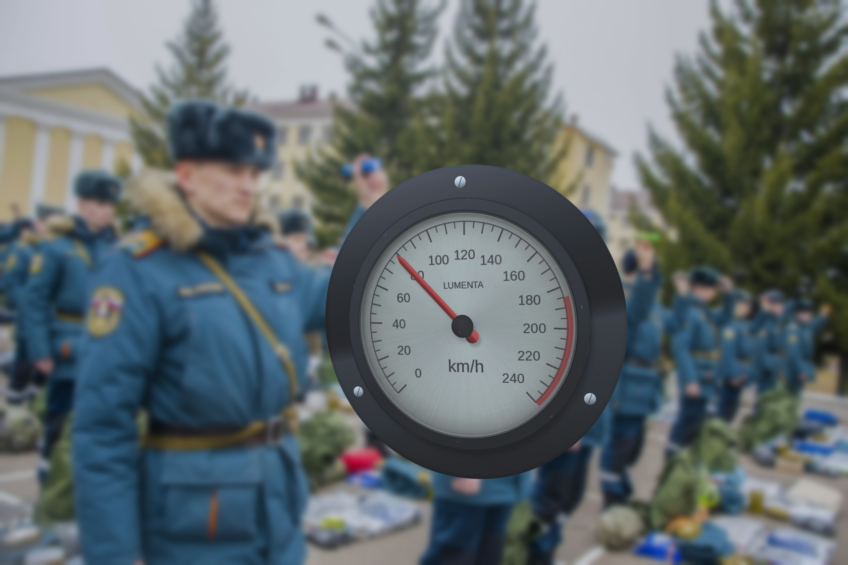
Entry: 80km/h
